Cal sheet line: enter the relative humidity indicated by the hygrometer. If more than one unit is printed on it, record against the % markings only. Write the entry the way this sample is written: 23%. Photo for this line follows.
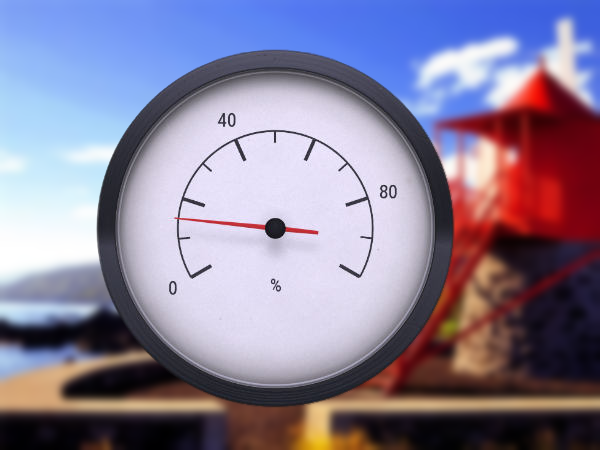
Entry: 15%
